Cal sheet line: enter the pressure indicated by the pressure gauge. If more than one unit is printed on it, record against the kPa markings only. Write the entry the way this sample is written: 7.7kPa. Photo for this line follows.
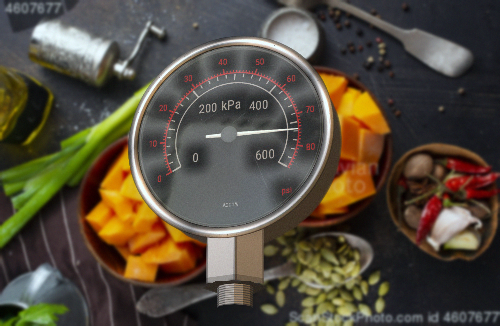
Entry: 520kPa
